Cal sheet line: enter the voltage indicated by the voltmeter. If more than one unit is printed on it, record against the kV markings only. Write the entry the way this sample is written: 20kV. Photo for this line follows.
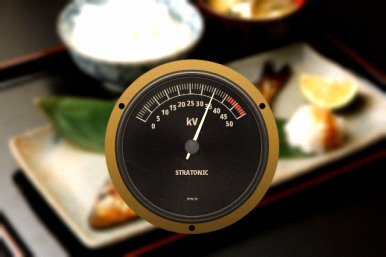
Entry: 35kV
